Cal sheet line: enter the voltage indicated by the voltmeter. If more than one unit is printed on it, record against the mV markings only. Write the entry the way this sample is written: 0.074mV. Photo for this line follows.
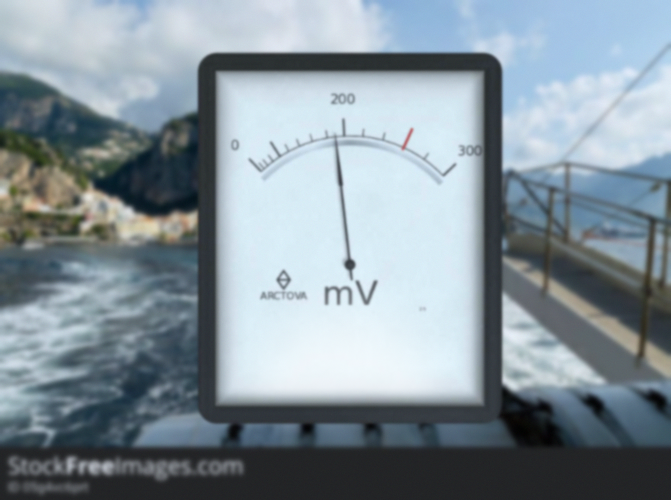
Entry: 190mV
